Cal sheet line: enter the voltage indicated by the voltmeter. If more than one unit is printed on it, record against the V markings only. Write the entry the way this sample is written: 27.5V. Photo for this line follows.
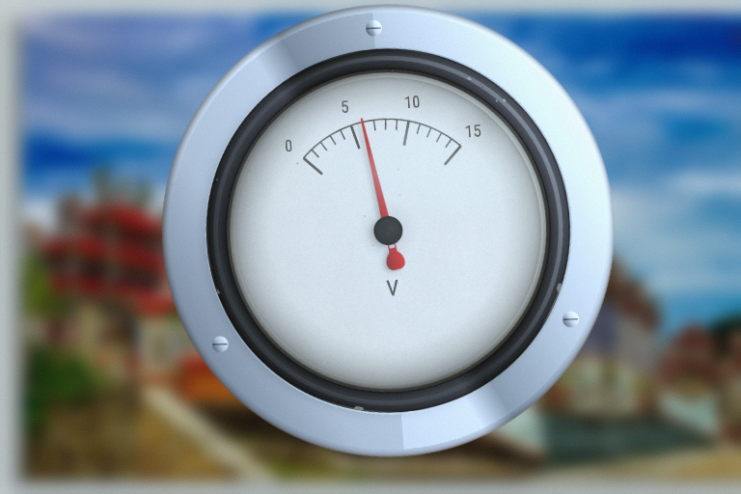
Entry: 6V
